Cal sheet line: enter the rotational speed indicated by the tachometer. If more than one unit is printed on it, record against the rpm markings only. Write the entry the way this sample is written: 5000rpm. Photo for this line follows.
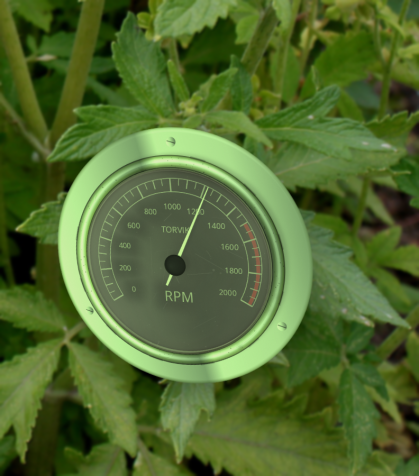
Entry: 1225rpm
